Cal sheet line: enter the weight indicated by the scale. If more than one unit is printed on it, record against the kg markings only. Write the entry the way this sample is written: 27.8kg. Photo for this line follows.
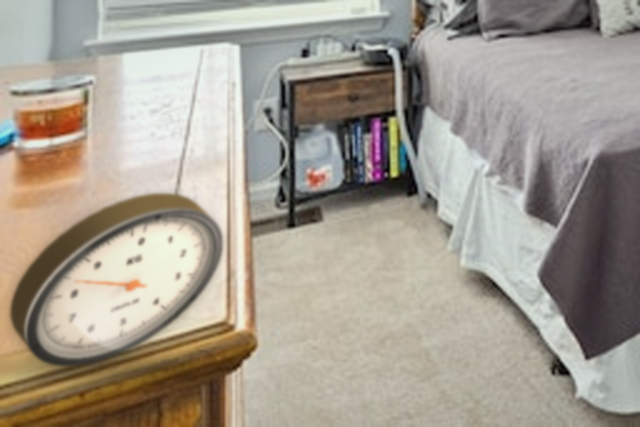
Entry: 8.5kg
